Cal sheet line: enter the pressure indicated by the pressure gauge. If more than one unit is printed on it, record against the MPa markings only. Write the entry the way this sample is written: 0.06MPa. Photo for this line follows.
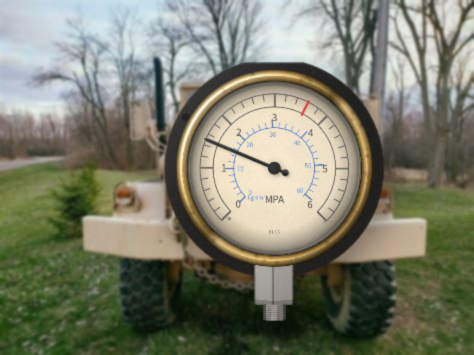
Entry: 1.5MPa
